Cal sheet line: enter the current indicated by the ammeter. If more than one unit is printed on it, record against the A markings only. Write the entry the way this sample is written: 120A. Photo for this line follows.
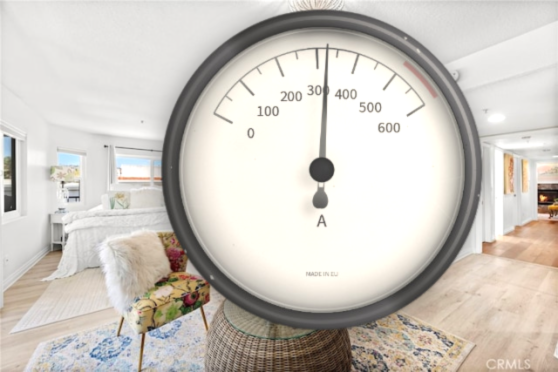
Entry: 325A
